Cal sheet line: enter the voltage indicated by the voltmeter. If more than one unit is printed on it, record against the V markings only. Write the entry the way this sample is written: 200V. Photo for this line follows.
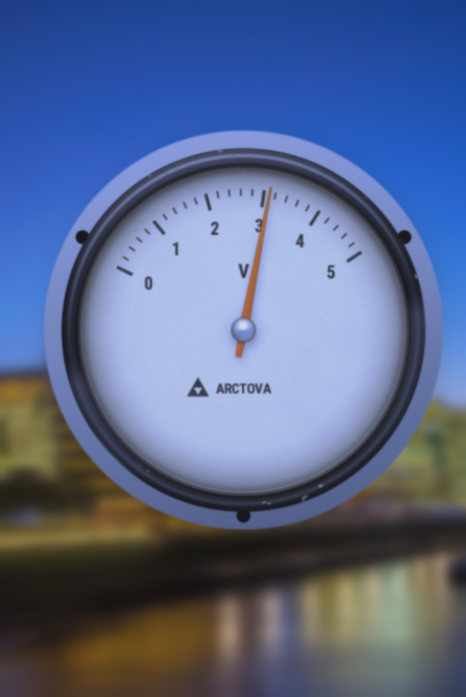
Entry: 3.1V
